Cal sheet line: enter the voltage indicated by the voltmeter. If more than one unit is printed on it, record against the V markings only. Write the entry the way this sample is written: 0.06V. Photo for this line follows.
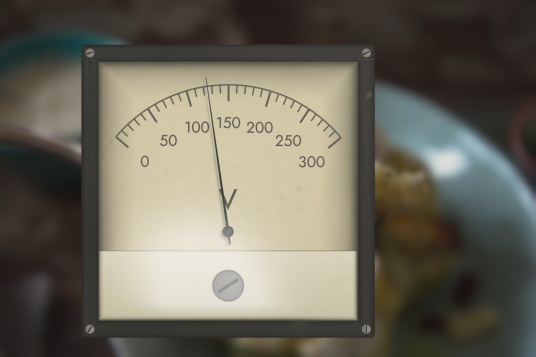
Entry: 125V
